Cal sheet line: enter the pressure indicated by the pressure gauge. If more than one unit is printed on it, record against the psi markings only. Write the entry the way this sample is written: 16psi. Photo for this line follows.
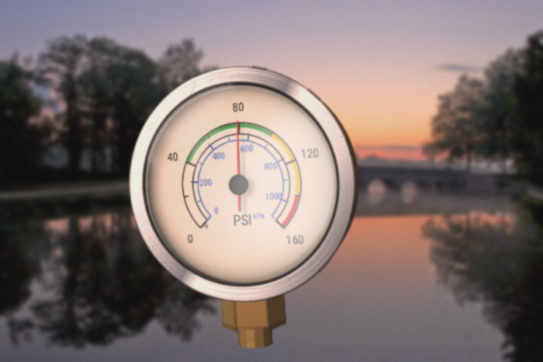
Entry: 80psi
